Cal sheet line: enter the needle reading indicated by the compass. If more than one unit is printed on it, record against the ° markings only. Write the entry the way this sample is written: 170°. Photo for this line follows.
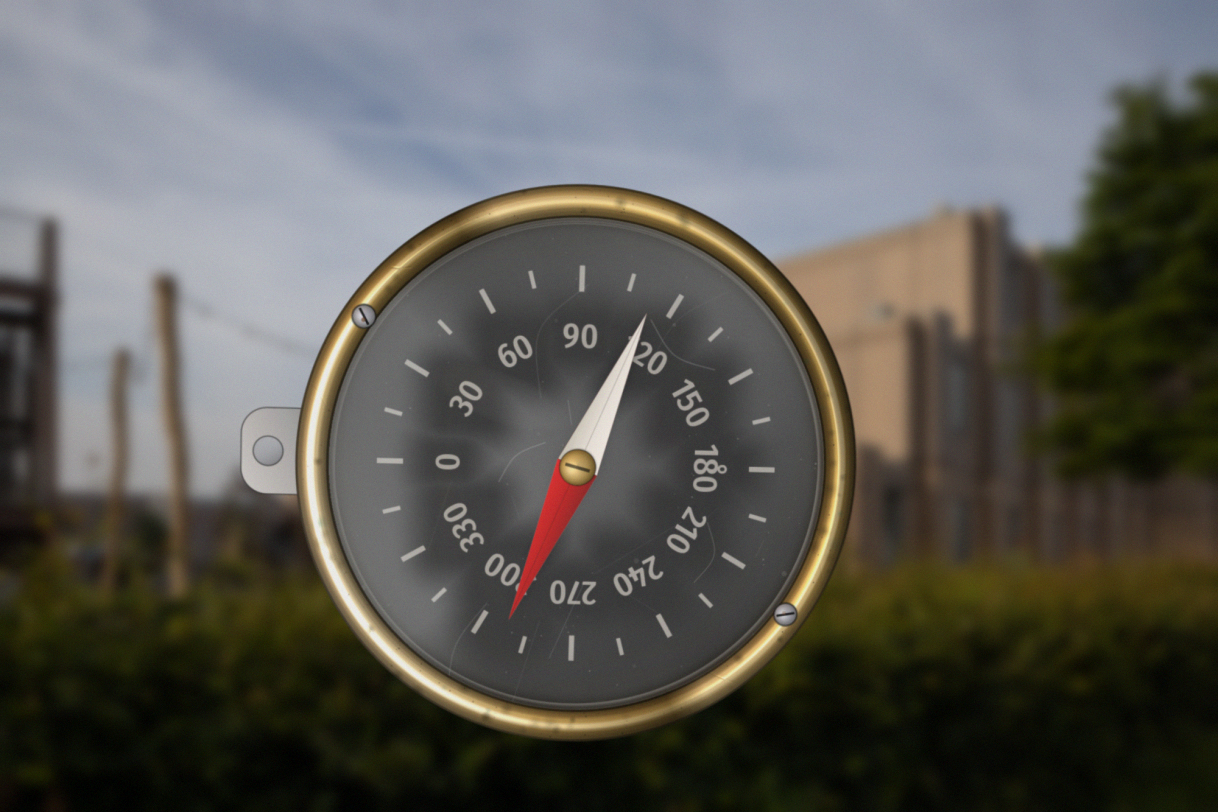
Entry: 292.5°
